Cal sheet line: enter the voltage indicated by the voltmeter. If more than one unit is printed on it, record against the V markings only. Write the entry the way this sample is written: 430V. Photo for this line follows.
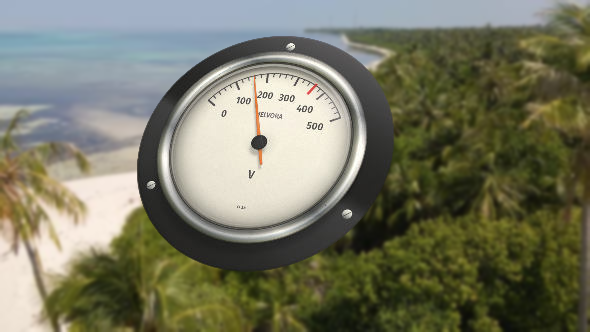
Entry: 160V
